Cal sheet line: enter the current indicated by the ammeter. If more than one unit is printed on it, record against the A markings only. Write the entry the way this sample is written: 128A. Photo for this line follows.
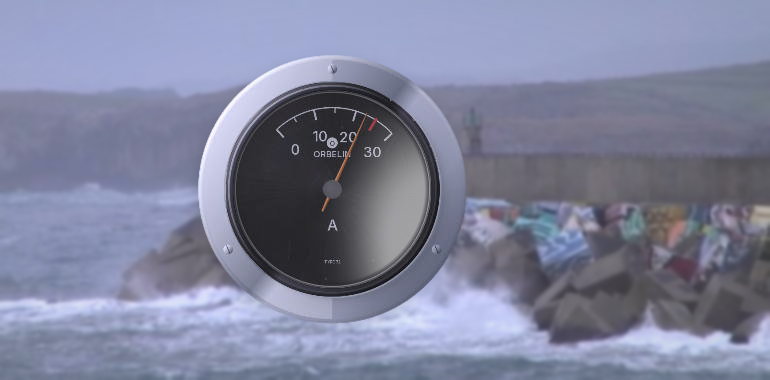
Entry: 22.5A
